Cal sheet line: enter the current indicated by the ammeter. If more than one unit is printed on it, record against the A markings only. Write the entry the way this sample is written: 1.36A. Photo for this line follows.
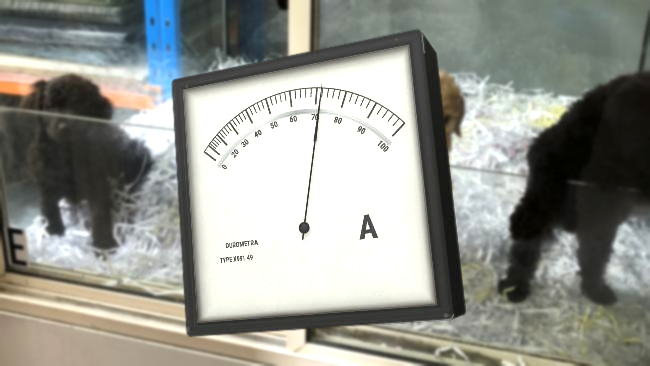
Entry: 72A
